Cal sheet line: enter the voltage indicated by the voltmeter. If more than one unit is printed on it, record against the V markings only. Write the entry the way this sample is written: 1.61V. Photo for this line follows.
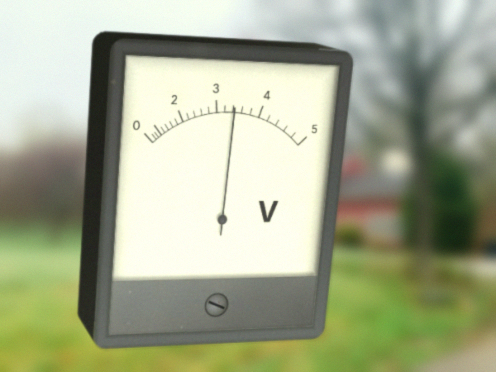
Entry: 3.4V
